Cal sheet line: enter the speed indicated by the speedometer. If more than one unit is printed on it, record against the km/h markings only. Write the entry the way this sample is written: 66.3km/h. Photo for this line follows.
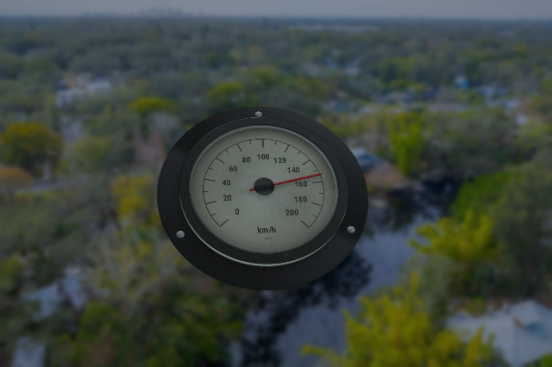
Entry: 155km/h
